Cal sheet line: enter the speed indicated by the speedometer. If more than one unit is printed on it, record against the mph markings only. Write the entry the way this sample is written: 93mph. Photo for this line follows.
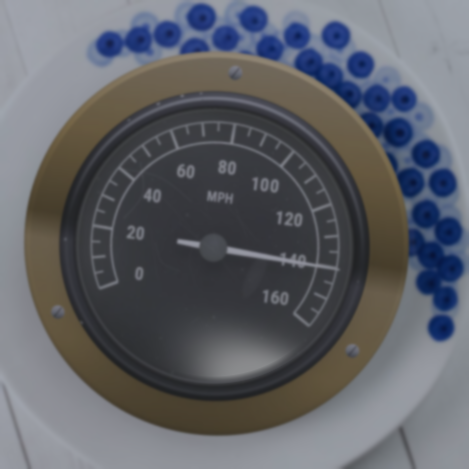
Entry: 140mph
